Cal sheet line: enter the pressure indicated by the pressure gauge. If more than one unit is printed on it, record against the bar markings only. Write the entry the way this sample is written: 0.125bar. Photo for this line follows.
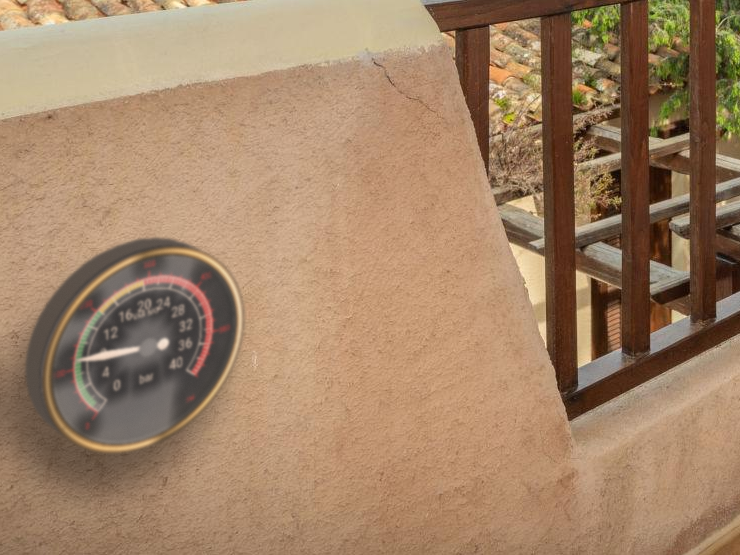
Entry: 8bar
